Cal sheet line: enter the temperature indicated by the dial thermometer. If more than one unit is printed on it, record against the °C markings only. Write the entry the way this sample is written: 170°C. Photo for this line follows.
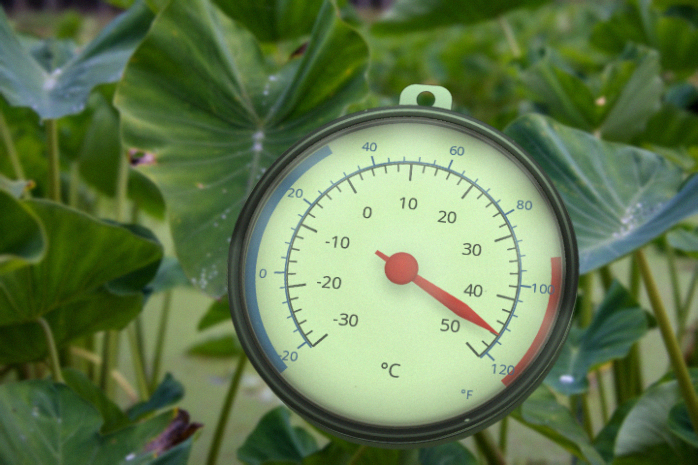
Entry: 46°C
